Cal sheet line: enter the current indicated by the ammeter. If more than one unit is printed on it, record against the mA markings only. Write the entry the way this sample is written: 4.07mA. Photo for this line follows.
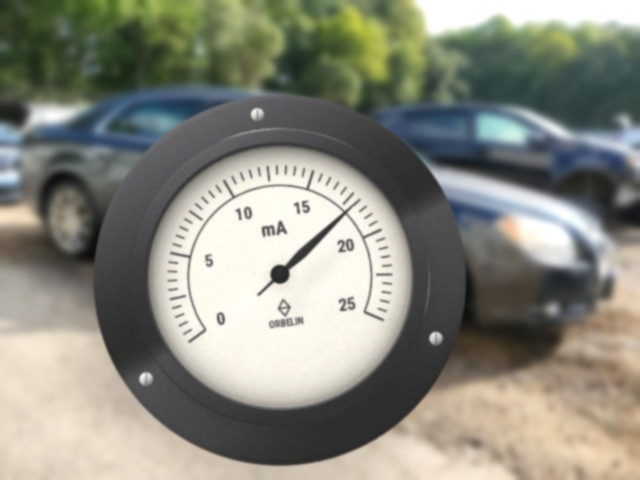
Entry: 18mA
